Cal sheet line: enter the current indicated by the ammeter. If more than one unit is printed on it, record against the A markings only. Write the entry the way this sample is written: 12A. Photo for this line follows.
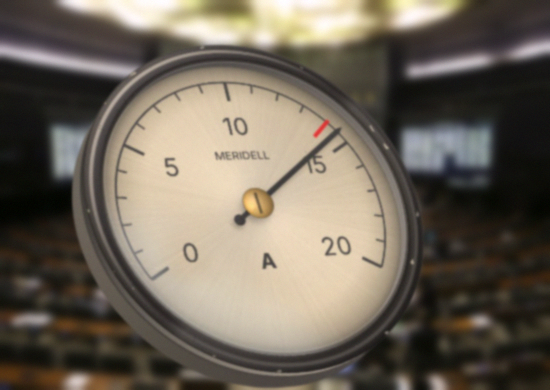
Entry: 14.5A
